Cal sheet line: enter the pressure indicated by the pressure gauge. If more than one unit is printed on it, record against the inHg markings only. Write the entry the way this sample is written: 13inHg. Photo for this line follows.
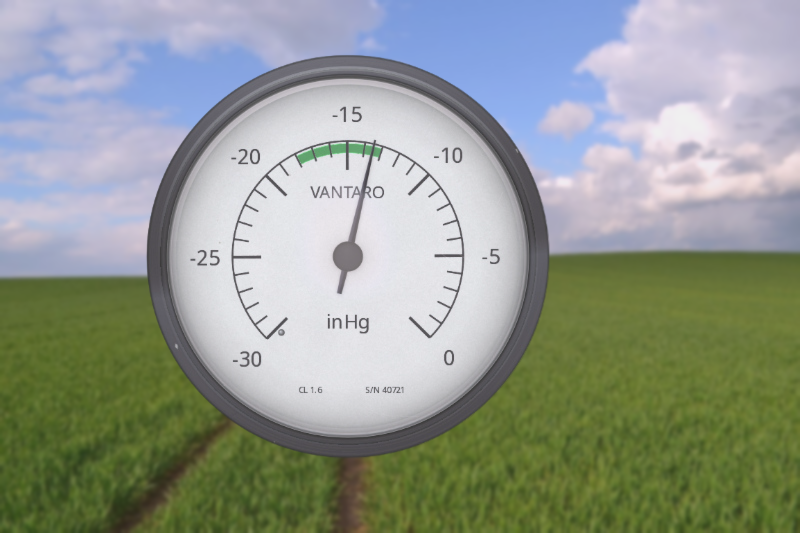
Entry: -13.5inHg
